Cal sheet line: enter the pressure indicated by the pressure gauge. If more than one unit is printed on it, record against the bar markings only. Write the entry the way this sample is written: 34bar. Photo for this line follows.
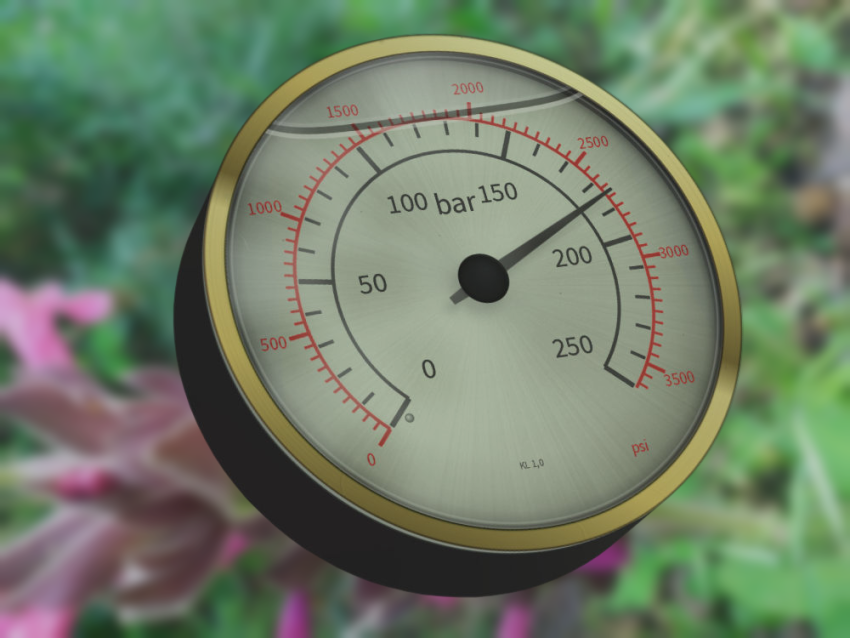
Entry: 185bar
